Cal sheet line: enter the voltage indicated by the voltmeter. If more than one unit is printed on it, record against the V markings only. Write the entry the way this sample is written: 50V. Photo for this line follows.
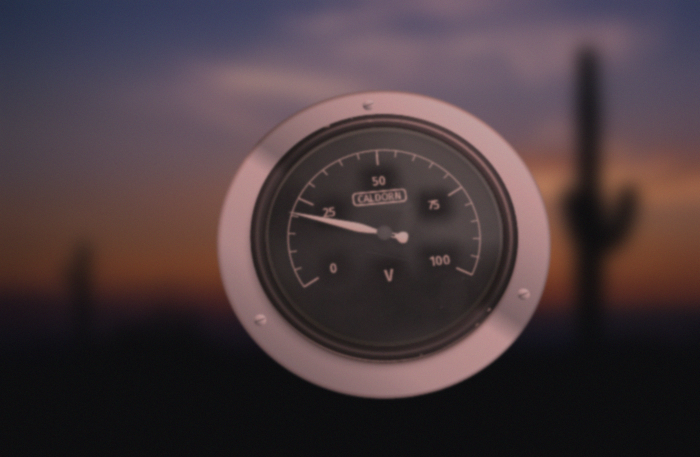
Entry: 20V
